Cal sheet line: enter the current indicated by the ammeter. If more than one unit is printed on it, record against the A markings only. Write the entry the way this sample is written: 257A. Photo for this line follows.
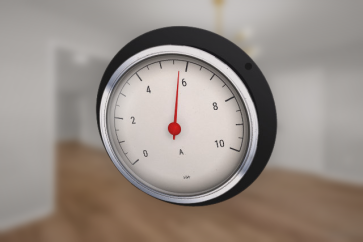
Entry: 5.75A
